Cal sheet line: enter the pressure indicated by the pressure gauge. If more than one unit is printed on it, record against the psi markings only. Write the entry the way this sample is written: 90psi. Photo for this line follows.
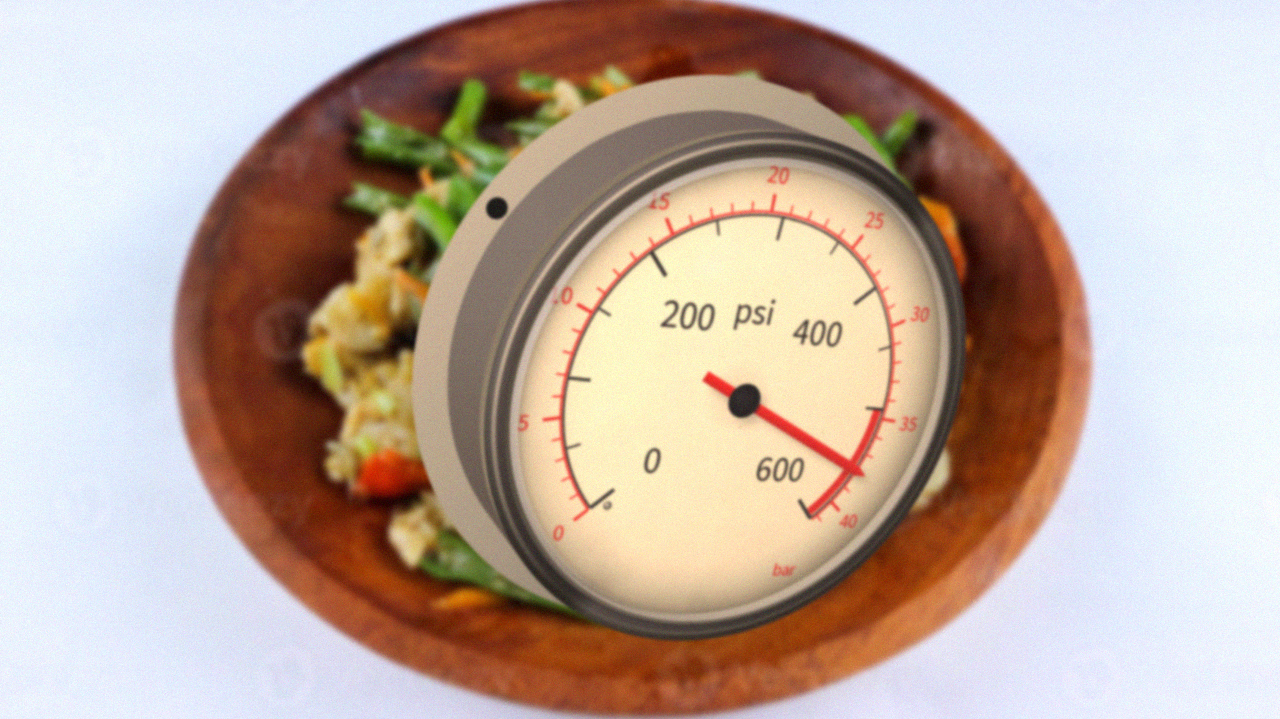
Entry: 550psi
